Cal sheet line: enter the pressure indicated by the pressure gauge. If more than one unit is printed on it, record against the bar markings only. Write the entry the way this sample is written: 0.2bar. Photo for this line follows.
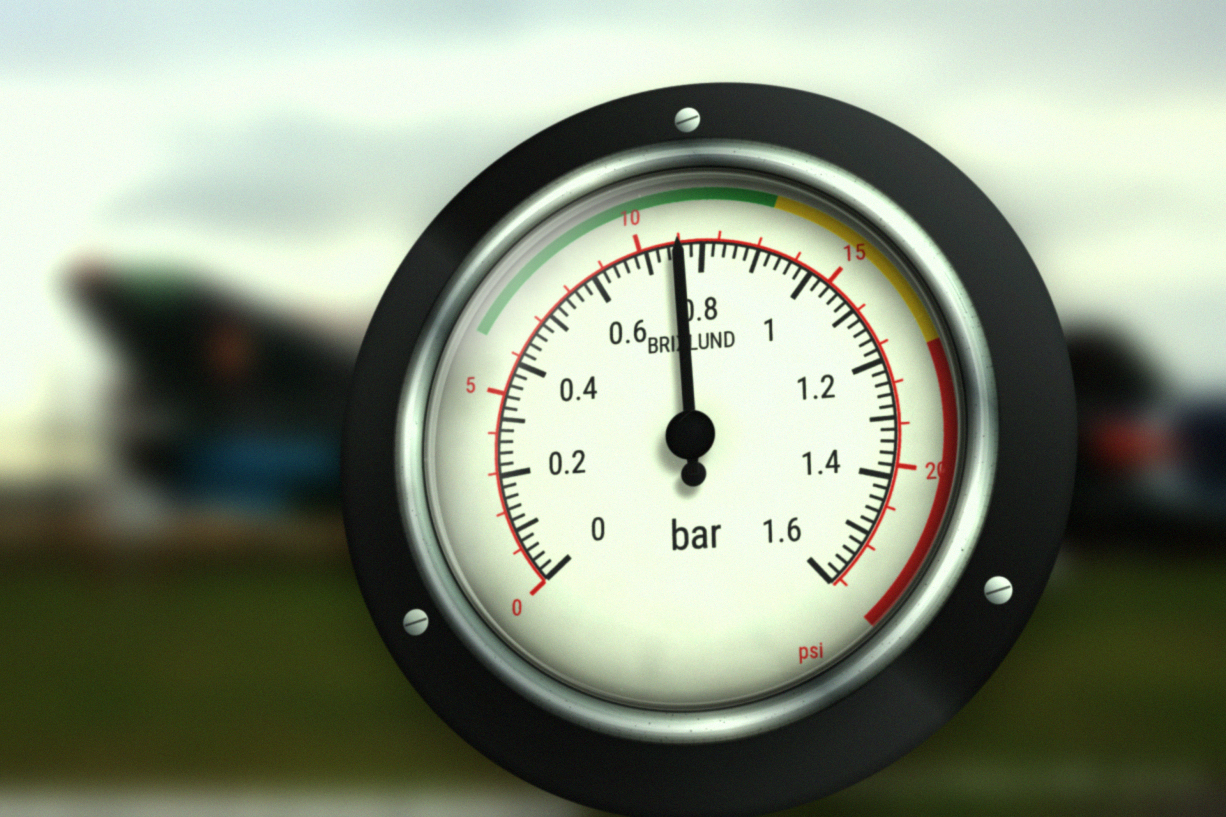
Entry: 0.76bar
